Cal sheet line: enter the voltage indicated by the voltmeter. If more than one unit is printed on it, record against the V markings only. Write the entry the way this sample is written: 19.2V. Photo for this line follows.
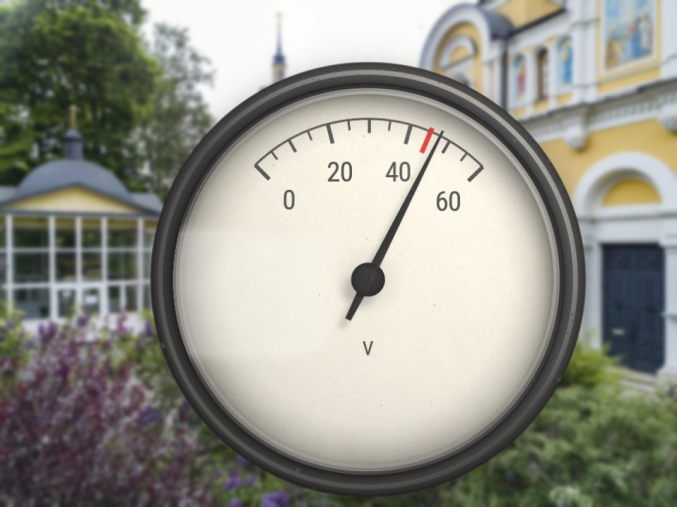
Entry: 47.5V
